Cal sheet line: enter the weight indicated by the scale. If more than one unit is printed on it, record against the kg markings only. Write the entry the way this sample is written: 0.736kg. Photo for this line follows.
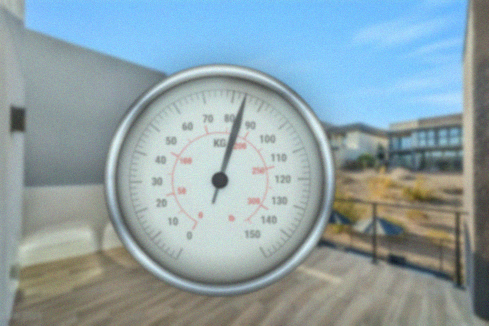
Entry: 84kg
